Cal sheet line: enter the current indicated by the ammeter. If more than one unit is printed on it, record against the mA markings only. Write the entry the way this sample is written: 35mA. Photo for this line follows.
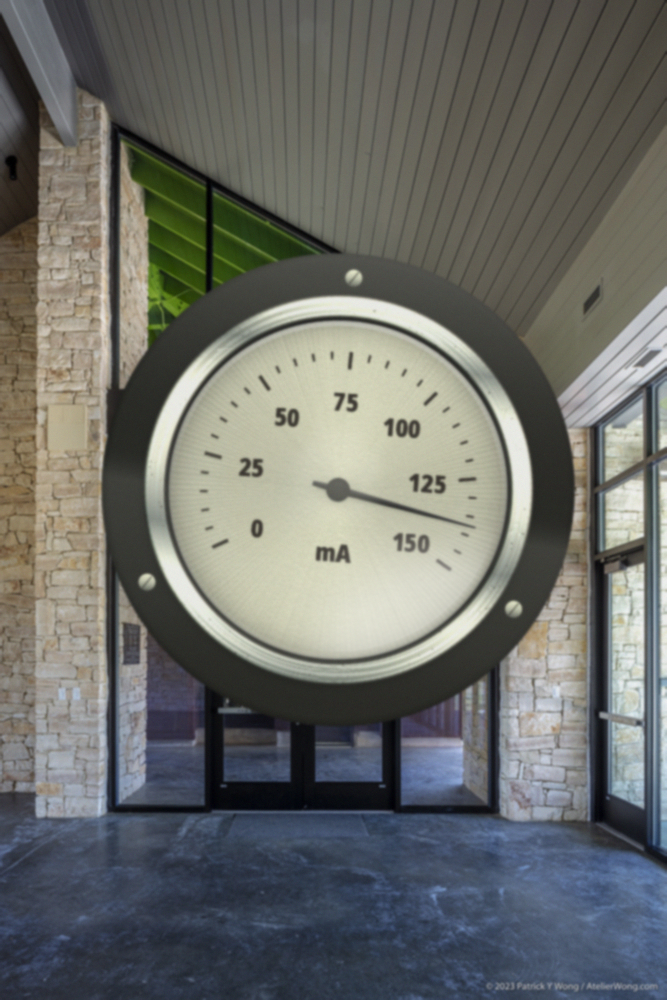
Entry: 137.5mA
